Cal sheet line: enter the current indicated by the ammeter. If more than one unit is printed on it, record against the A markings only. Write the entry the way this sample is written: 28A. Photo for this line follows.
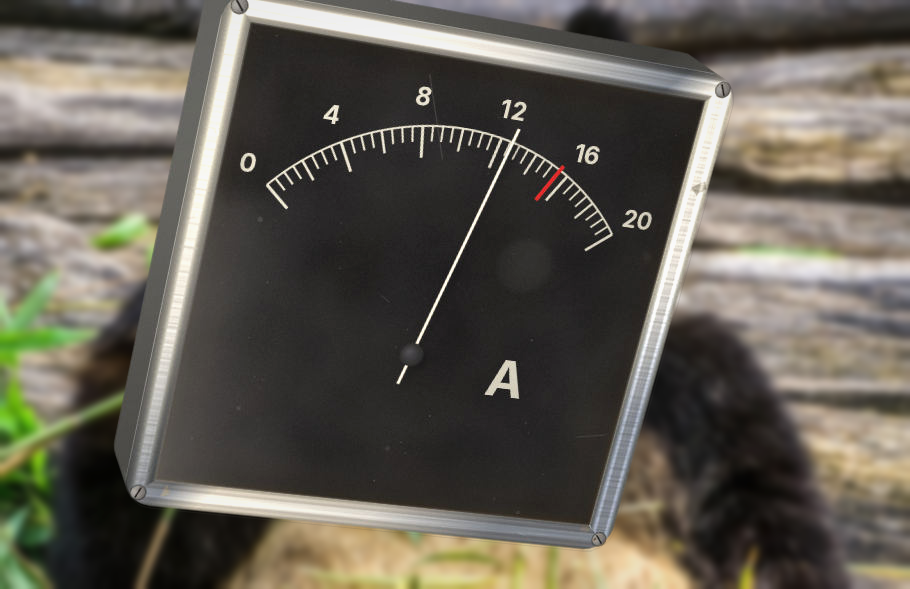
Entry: 12.5A
